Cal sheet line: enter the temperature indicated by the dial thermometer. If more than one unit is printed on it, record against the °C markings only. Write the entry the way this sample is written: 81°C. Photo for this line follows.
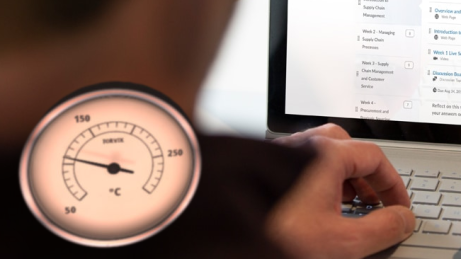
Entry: 110°C
